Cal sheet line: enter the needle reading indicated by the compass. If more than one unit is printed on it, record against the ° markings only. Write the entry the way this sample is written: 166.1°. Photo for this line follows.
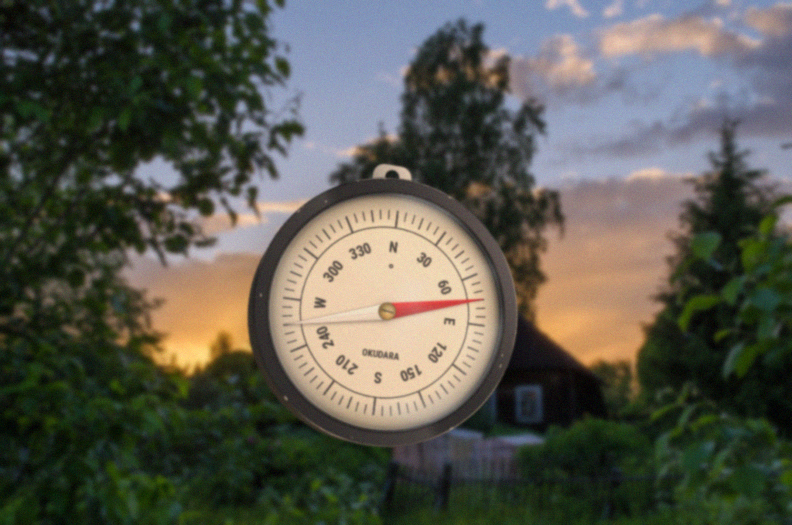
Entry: 75°
